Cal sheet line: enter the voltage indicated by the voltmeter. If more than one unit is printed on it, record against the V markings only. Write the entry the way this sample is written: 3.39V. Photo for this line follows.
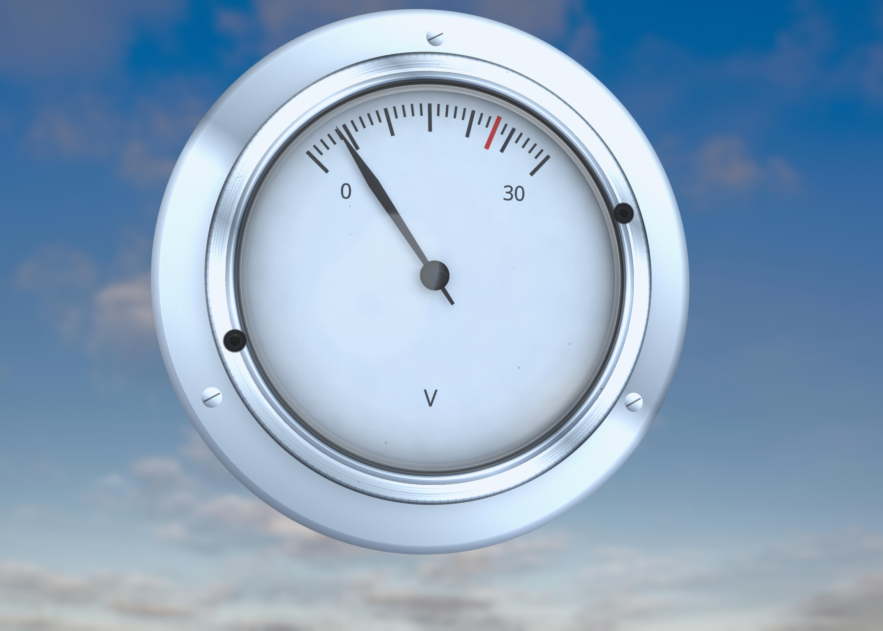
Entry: 4V
